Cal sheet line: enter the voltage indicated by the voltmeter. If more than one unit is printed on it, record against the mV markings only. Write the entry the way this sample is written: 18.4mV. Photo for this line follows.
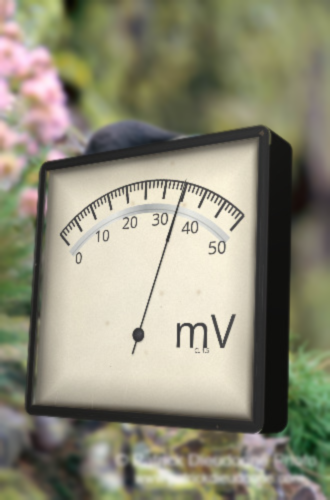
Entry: 35mV
